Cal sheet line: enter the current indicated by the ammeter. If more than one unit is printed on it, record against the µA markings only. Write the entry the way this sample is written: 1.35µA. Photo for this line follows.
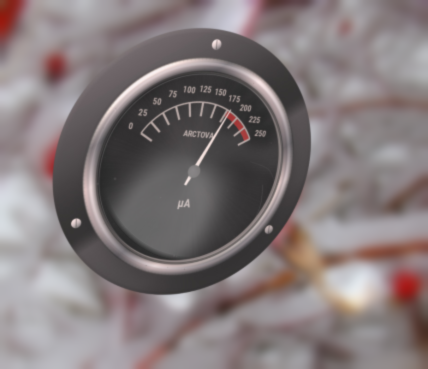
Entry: 175µA
